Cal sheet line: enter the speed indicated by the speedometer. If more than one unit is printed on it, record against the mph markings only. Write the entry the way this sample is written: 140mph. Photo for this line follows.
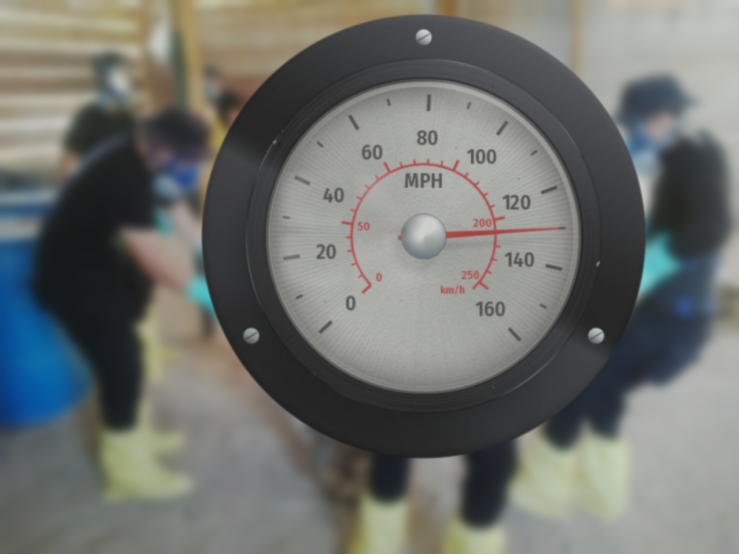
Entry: 130mph
